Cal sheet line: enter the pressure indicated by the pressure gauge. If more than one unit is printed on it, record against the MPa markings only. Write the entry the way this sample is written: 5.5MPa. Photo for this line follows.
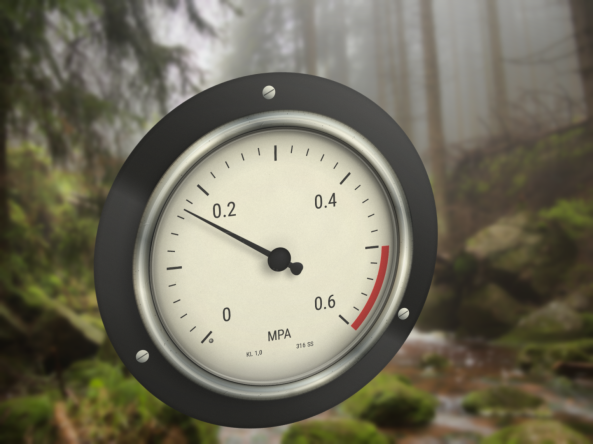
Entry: 0.17MPa
